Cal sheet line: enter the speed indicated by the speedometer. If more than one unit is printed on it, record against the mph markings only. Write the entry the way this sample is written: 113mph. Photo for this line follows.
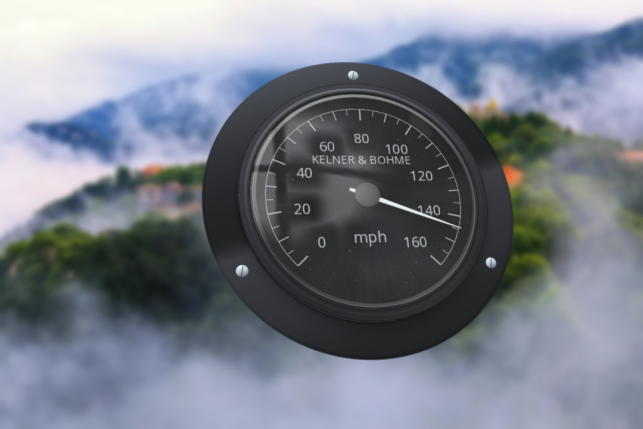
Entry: 145mph
